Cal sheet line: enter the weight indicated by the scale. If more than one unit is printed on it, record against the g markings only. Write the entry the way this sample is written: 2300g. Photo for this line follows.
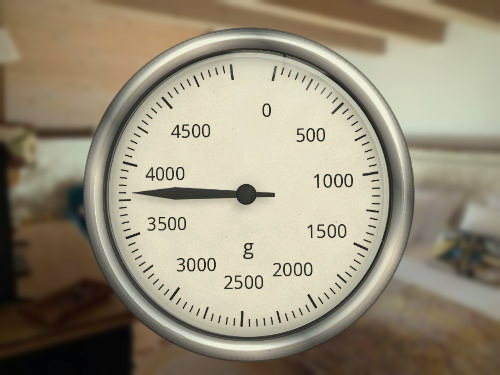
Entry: 3800g
